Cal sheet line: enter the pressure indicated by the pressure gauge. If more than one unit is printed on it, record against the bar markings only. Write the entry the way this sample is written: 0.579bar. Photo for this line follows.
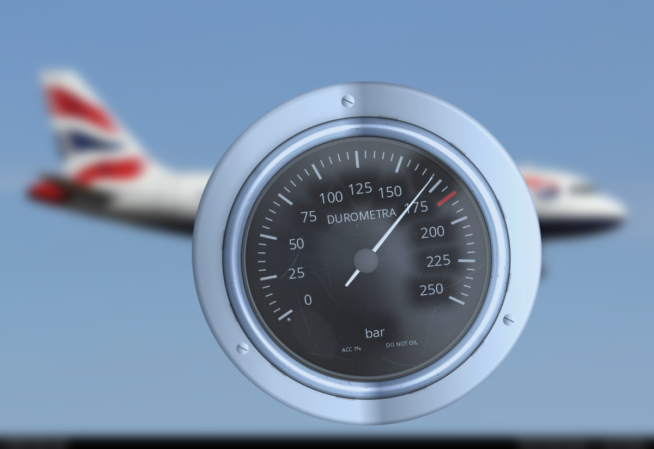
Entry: 170bar
